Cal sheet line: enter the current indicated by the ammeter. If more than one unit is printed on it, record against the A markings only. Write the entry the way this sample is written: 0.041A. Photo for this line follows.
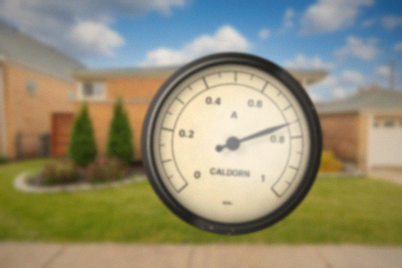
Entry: 0.75A
